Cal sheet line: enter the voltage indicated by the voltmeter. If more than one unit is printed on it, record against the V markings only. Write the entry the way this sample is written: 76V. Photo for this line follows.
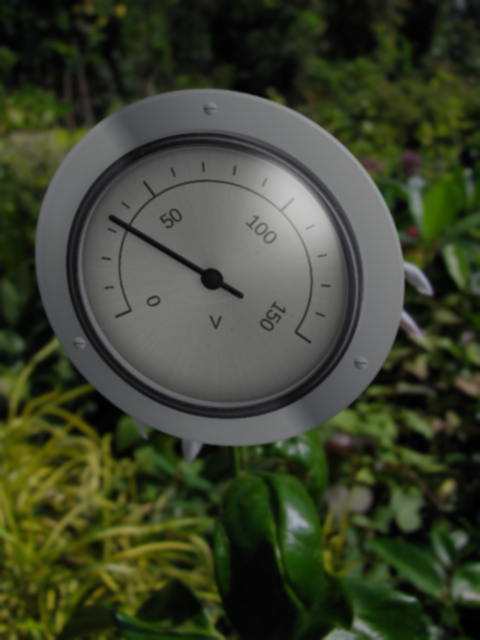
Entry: 35V
